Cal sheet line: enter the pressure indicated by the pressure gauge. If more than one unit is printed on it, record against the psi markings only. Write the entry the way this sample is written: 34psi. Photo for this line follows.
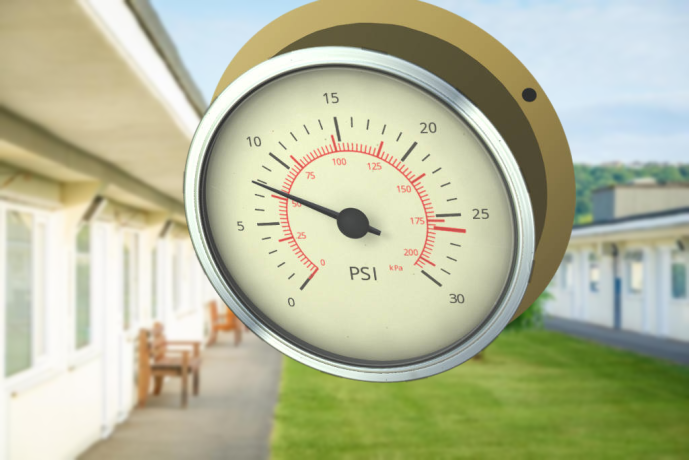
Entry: 8psi
